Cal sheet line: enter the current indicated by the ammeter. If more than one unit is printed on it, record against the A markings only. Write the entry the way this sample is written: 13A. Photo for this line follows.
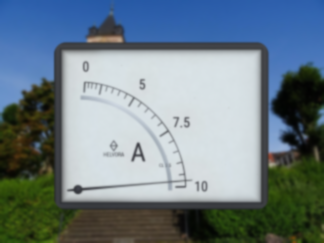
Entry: 9.75A
